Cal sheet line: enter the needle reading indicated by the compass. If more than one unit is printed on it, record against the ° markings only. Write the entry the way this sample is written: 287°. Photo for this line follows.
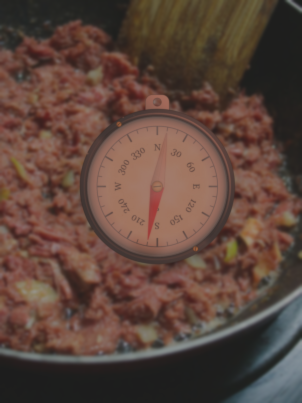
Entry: 190°
